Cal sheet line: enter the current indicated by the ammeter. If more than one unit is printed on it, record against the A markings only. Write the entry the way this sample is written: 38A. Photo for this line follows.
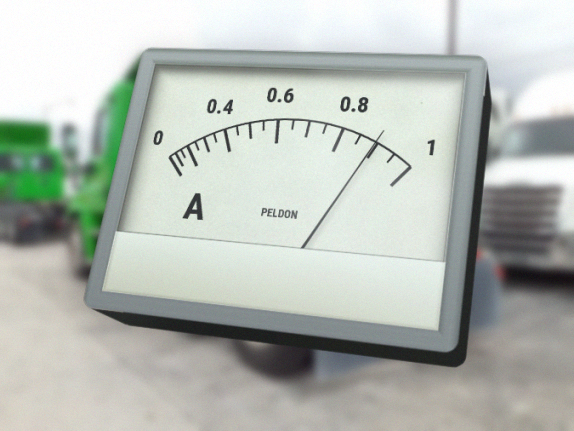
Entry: 0.9A
